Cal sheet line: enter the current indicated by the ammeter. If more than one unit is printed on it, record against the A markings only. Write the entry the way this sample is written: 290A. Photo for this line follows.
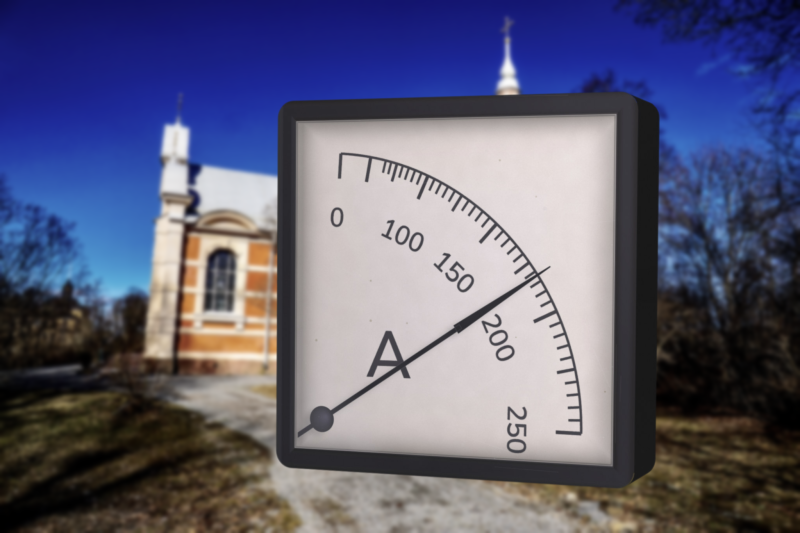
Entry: 182.5A
